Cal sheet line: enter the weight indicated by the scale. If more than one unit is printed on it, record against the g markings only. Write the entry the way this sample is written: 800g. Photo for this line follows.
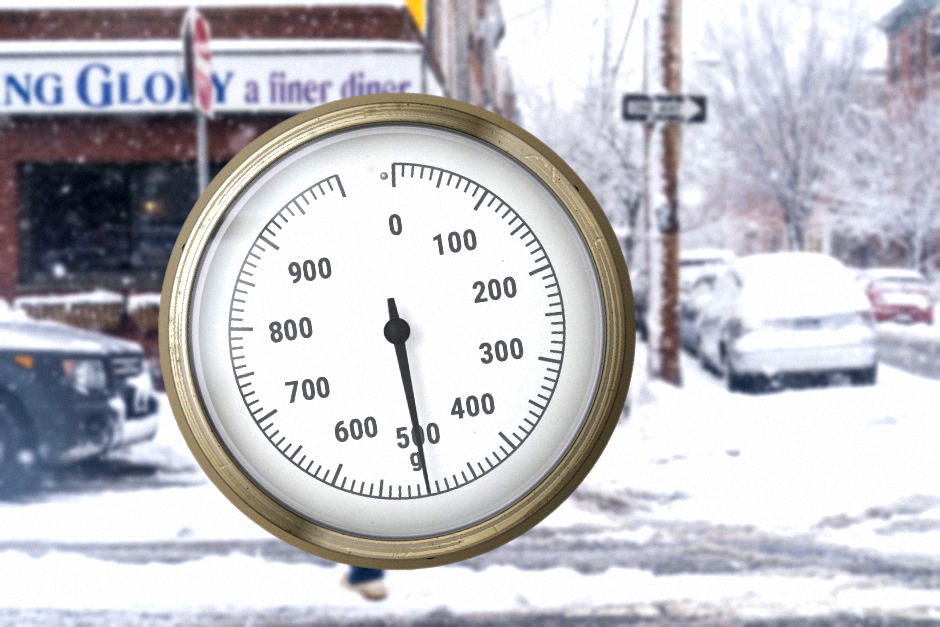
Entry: 500g
